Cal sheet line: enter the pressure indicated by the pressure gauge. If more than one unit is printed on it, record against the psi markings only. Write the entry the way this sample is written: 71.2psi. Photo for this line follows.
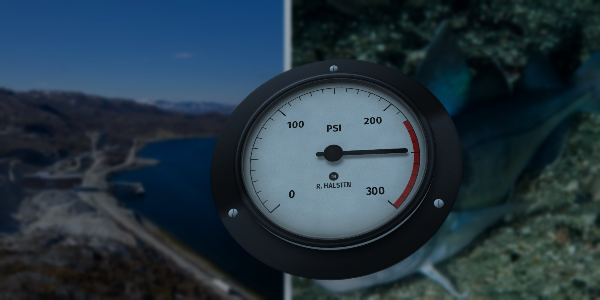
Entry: 250psi
